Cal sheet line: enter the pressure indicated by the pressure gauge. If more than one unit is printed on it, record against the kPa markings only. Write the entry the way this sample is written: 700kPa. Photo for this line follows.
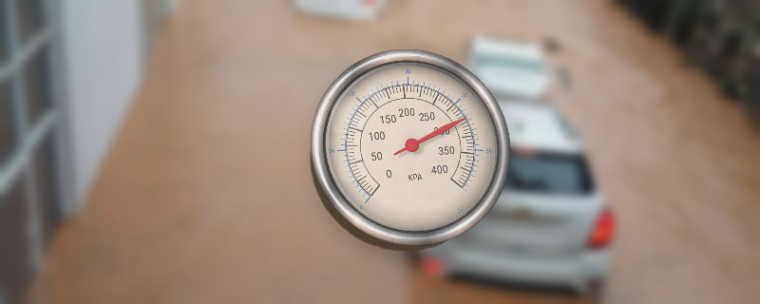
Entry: 300kPa
